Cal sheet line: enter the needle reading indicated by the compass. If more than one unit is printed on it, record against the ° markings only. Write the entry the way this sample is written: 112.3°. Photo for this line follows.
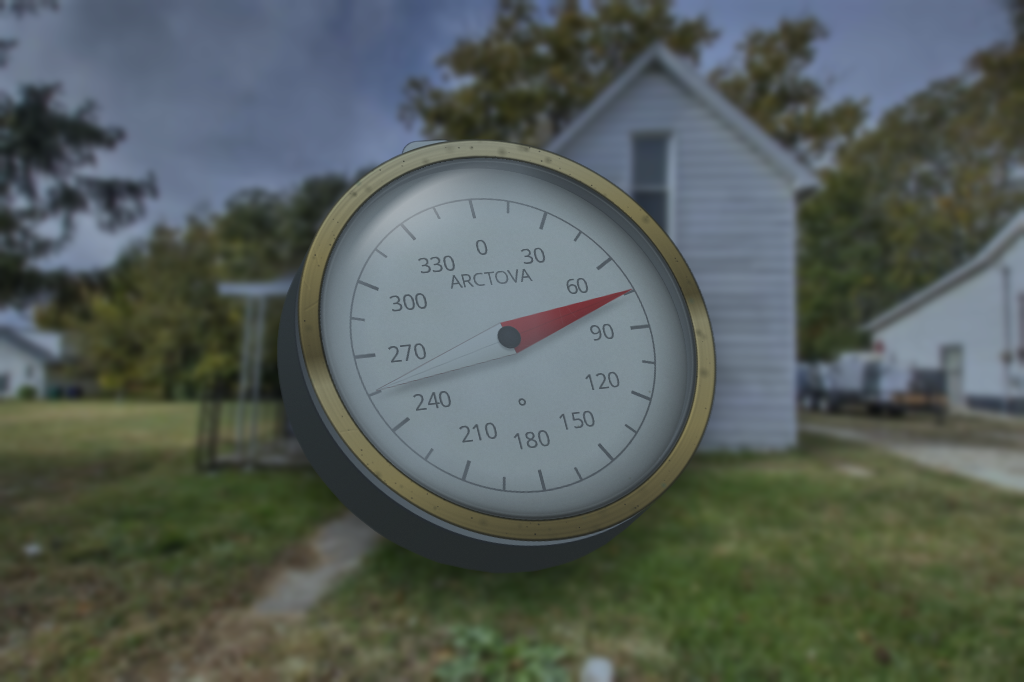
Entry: 75°
